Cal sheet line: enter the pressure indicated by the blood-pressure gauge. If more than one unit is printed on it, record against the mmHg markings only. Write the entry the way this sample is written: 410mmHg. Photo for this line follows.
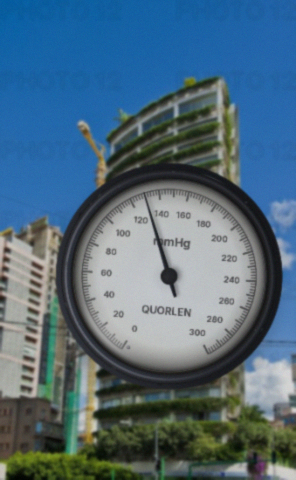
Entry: 130mmHg
